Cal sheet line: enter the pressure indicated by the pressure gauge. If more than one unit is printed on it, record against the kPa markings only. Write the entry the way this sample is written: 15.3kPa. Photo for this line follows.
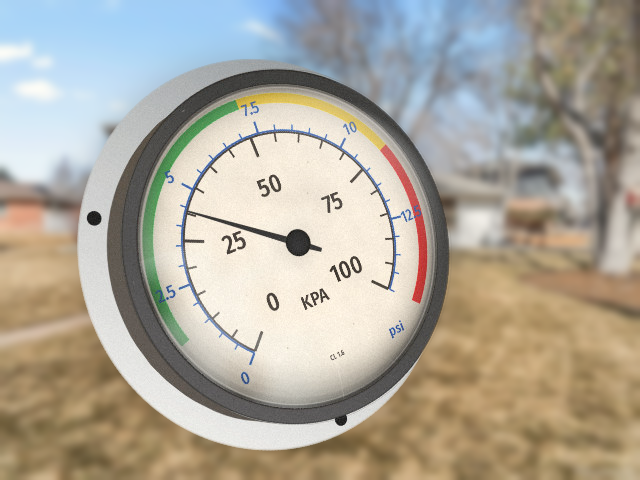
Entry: 30kPa
